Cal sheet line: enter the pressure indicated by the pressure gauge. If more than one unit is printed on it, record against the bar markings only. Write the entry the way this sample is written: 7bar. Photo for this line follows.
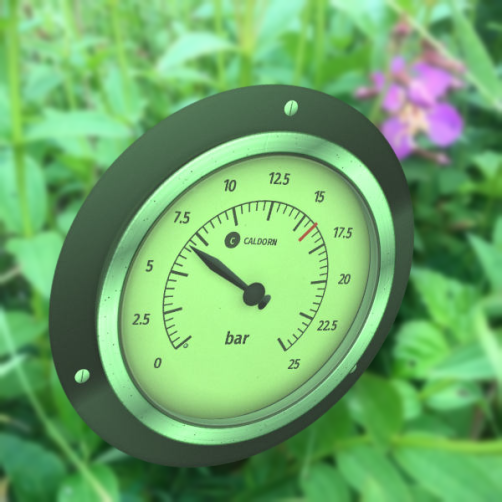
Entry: 6.75bar
